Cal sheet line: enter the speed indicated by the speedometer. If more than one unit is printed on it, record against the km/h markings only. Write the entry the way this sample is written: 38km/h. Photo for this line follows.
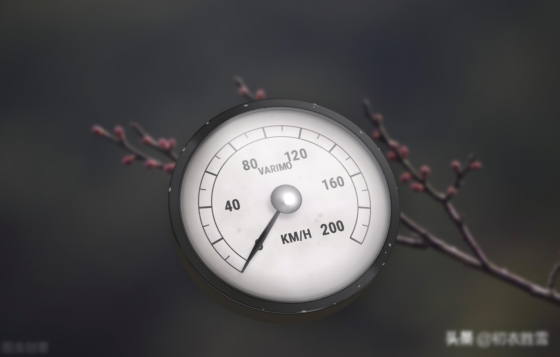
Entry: 0km/h
